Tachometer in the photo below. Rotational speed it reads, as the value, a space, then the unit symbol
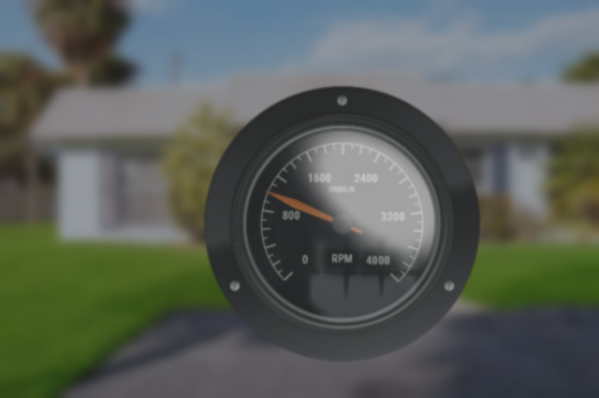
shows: 1000 rpm
